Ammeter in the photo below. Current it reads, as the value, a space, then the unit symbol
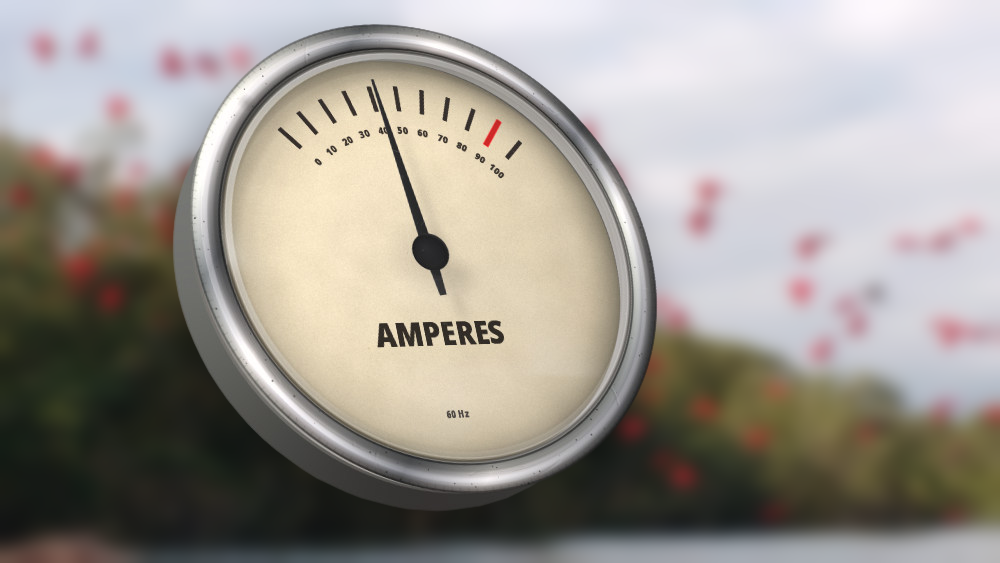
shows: 40 A
